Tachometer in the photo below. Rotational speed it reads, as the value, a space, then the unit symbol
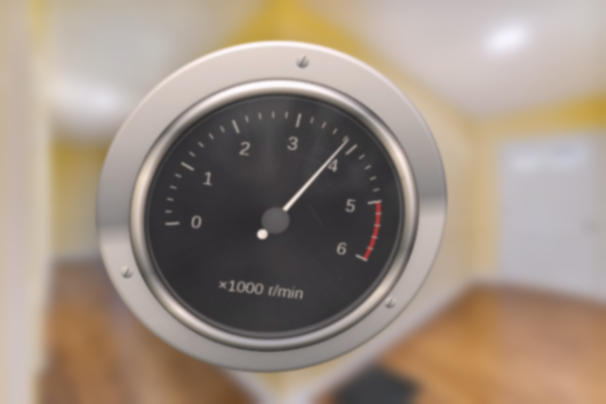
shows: 3800 rpm
